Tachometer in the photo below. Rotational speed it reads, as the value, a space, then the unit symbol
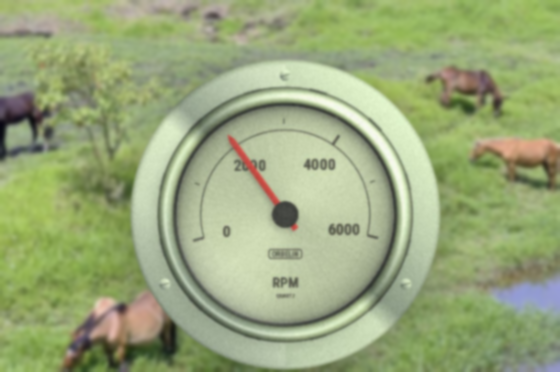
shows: 2000 rpm
